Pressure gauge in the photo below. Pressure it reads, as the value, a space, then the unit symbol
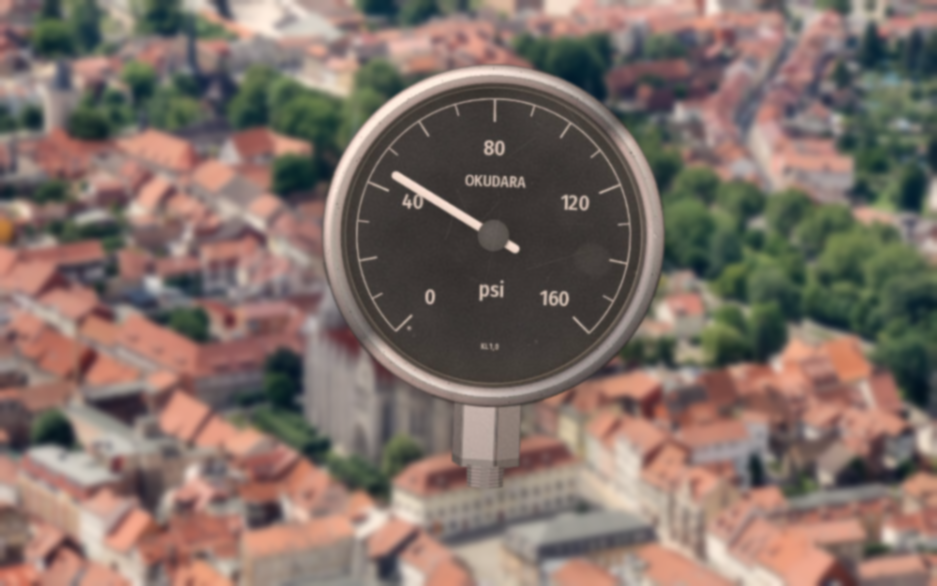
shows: 45 psi
